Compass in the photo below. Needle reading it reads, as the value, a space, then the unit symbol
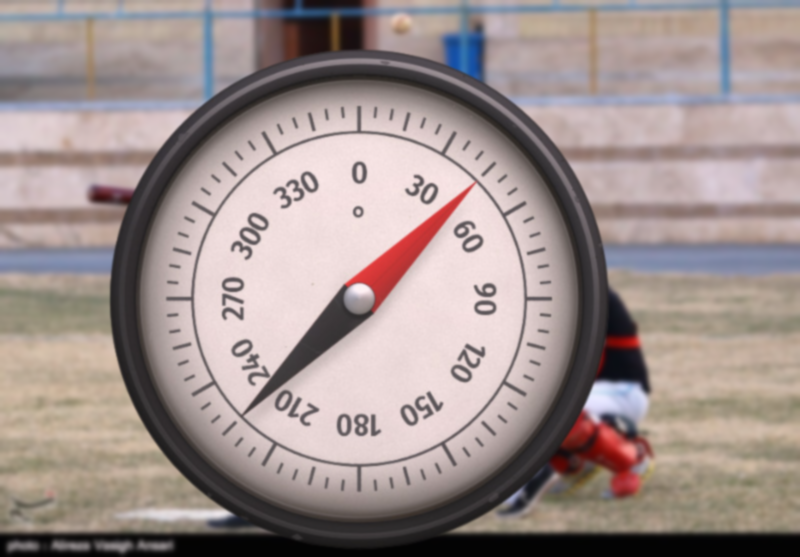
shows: 45 °
